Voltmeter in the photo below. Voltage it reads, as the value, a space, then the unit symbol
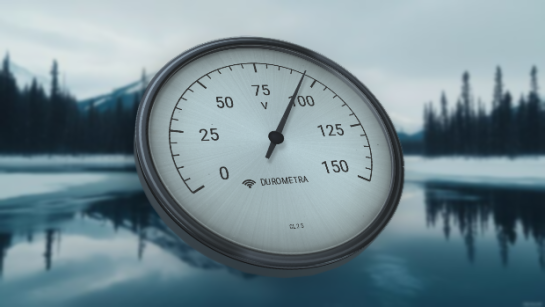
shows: 95 V
